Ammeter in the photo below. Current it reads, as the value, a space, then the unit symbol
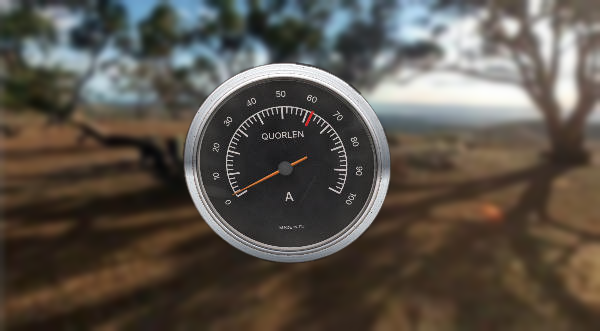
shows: 2 A
